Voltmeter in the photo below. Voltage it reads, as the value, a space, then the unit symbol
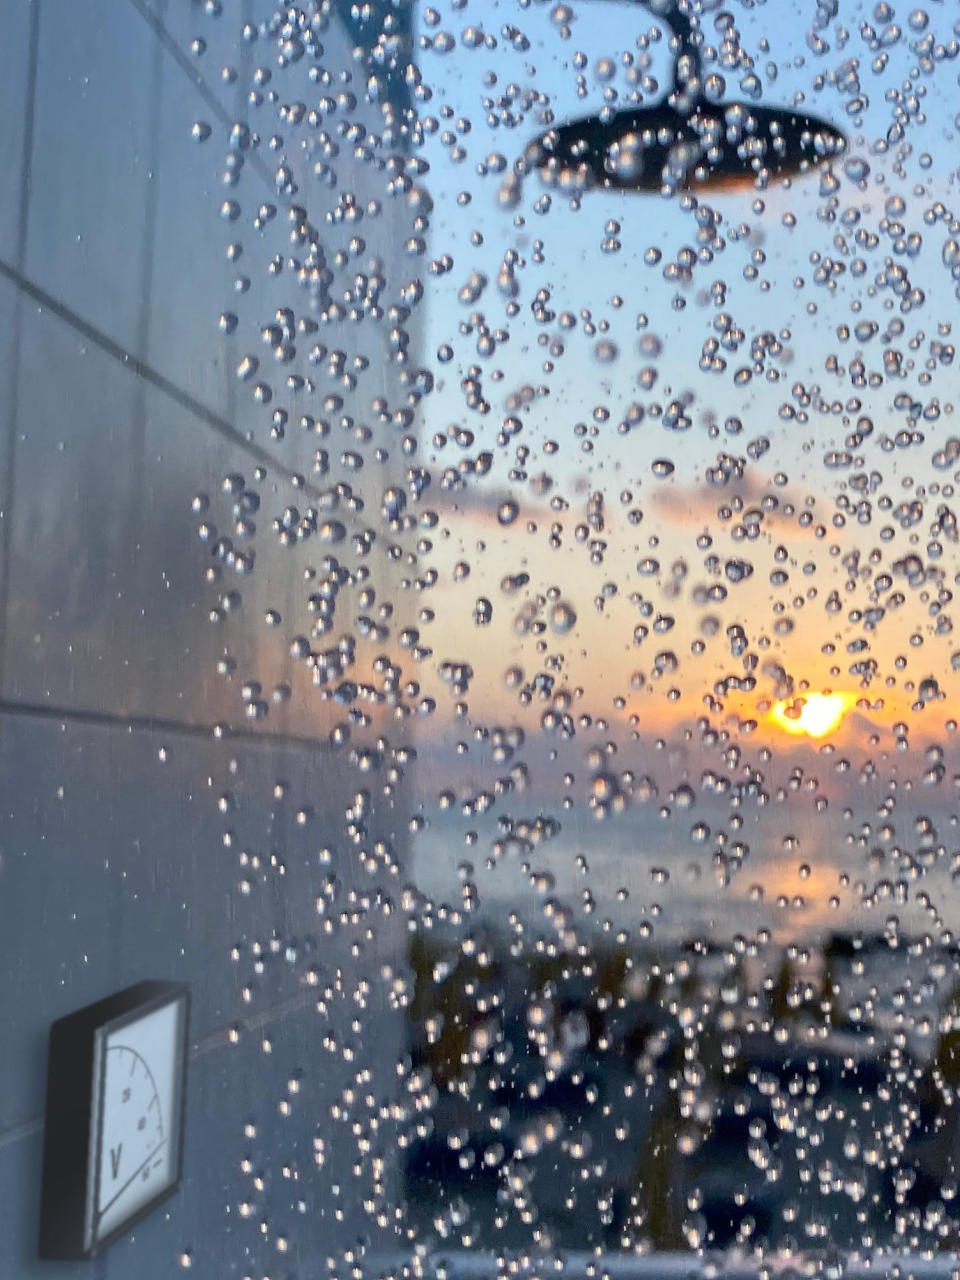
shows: 55 V
